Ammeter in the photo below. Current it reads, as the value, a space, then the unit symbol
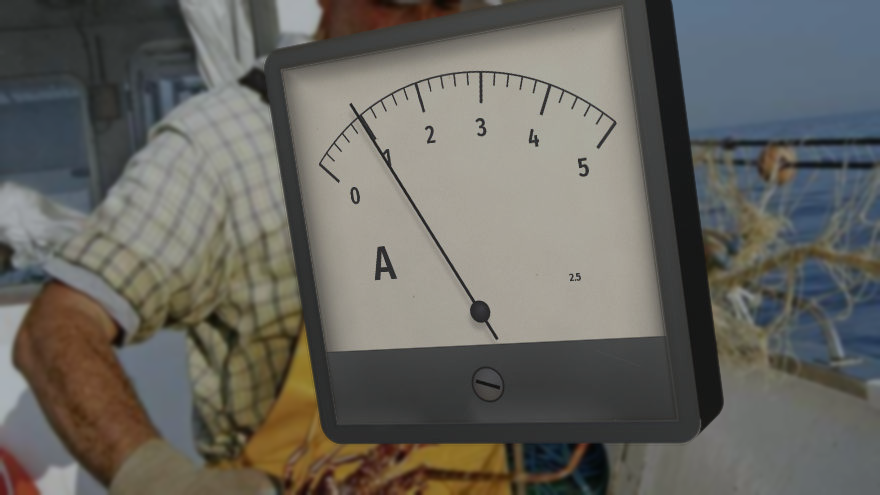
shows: 1 A
